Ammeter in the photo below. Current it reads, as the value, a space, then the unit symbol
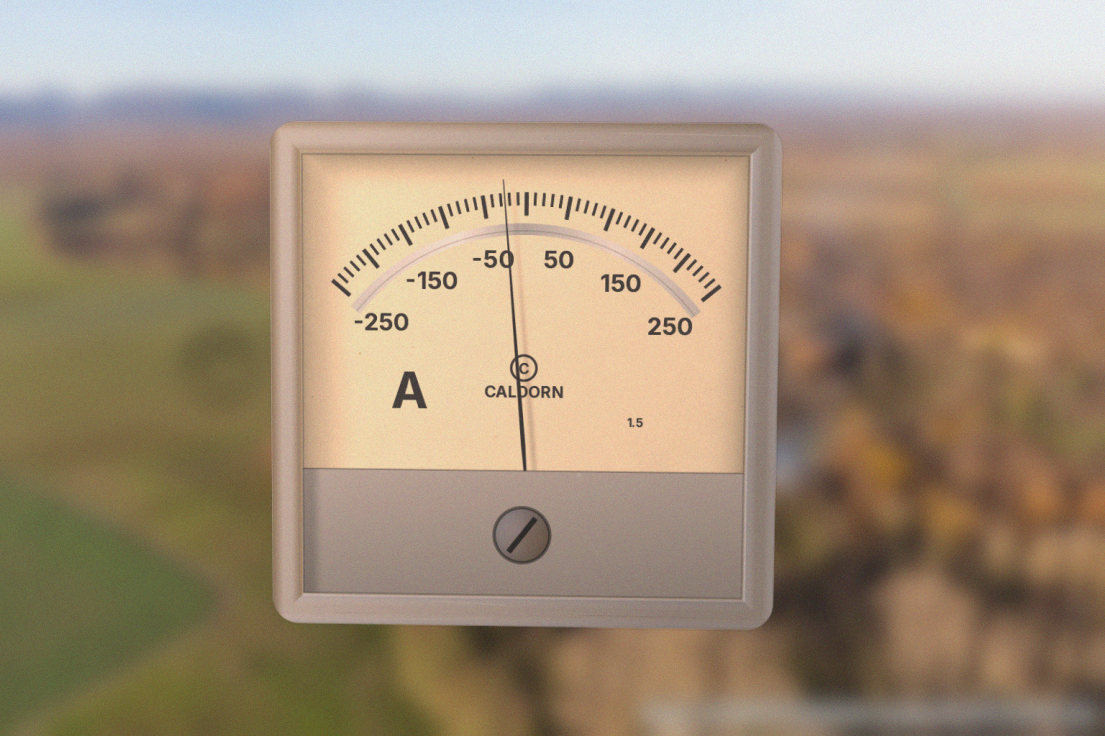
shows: -25 A
